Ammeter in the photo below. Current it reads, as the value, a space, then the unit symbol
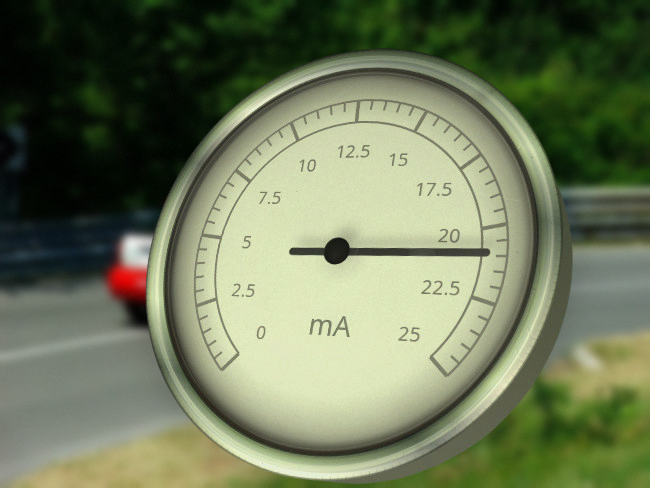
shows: 21 mA
